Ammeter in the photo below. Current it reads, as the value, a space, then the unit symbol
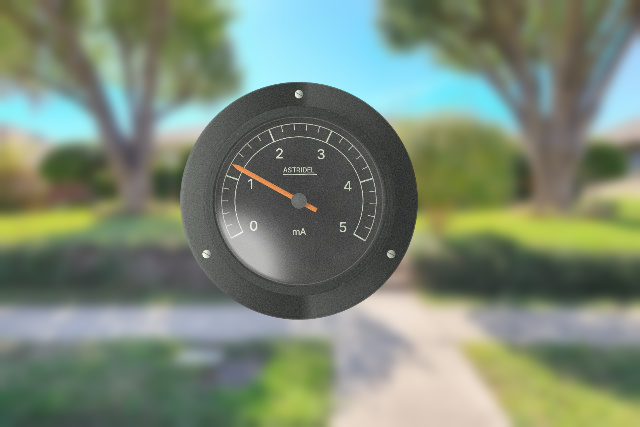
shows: 1.2 mA
